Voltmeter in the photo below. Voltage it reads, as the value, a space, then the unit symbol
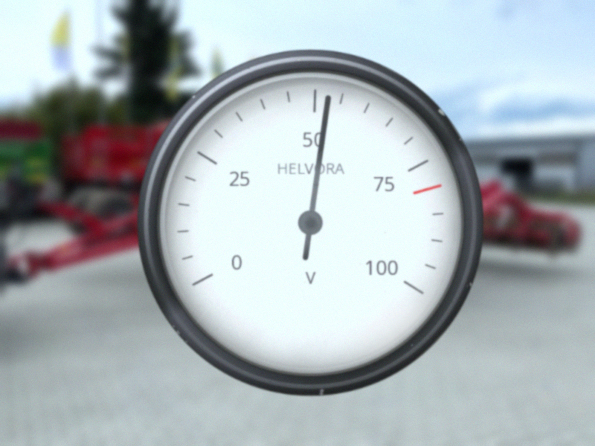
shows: 52.5 V
